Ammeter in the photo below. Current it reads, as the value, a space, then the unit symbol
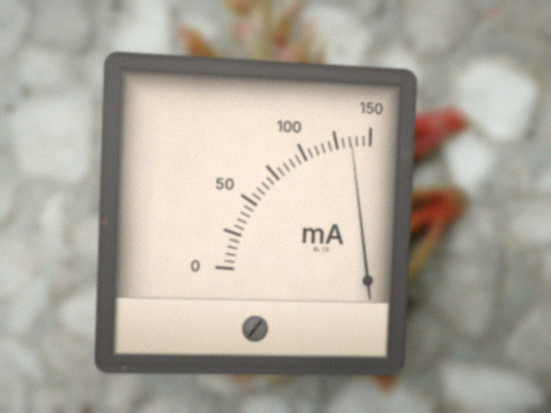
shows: 135 mA
